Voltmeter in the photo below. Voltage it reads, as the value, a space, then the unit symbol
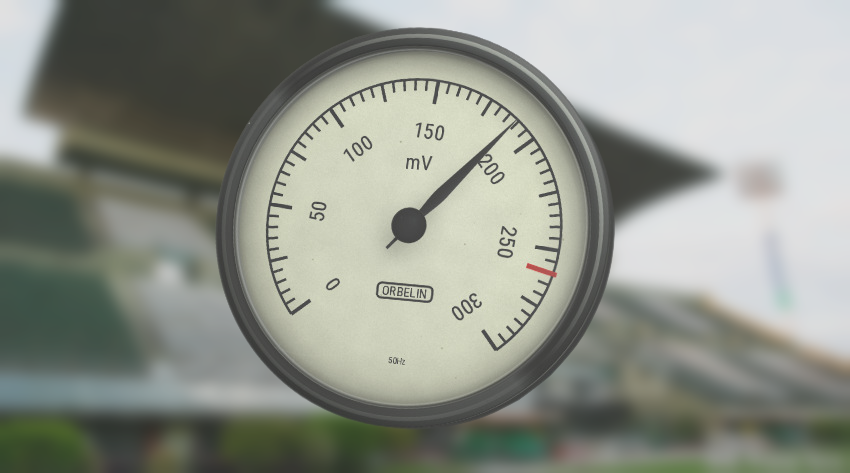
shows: 190 mV
